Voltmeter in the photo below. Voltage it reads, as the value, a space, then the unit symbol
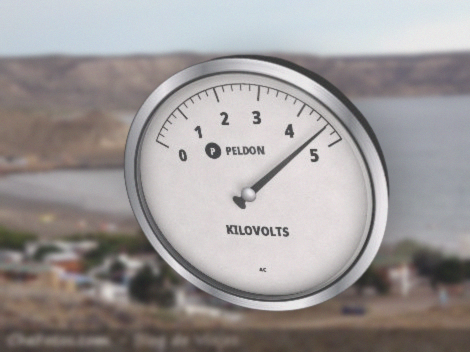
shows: 4.6 kV
